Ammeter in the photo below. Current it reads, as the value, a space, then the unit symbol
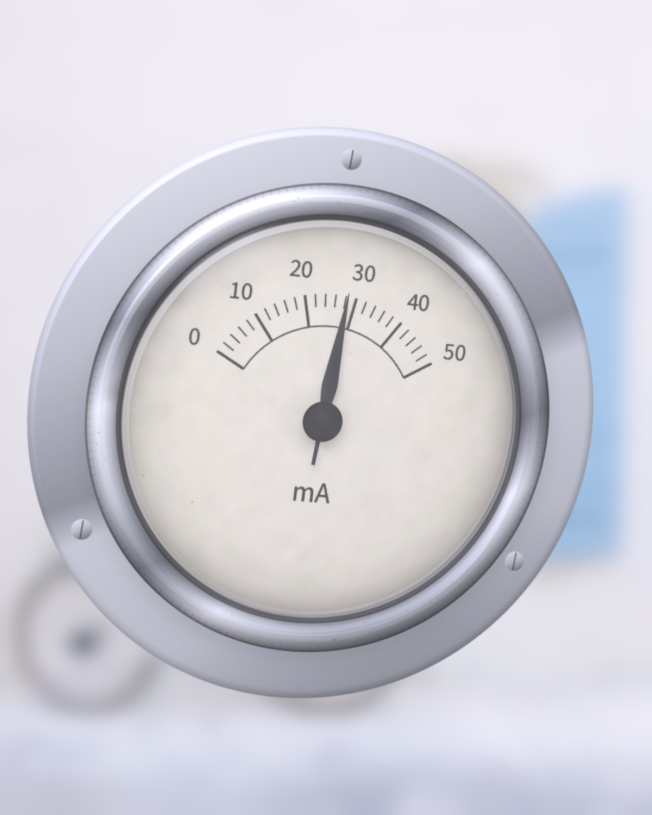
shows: 28 mA
